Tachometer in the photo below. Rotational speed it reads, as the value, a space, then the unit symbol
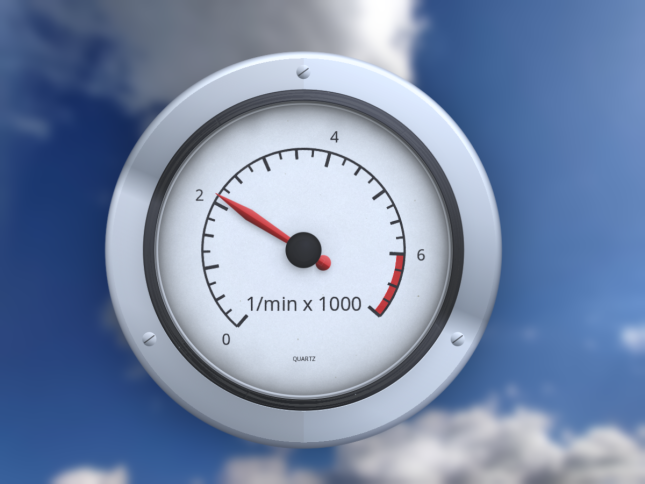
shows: 2125 rpm
